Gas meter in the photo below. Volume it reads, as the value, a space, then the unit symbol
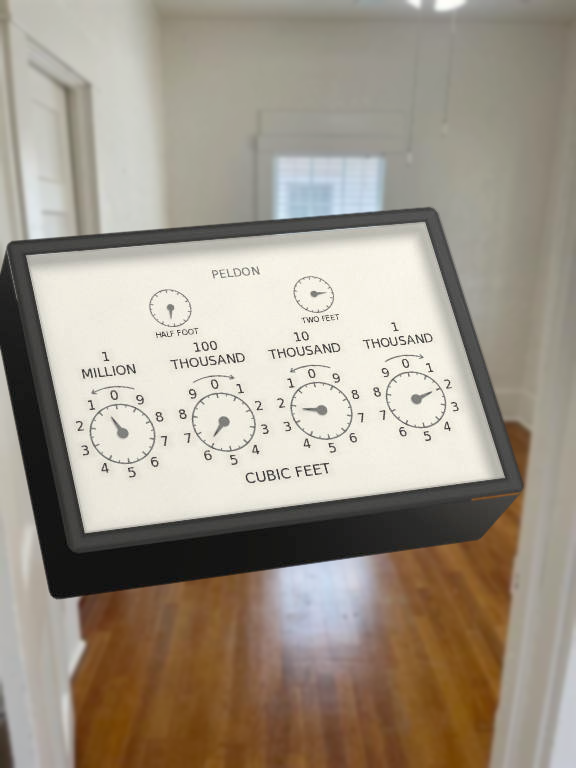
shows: 62200 ft³
